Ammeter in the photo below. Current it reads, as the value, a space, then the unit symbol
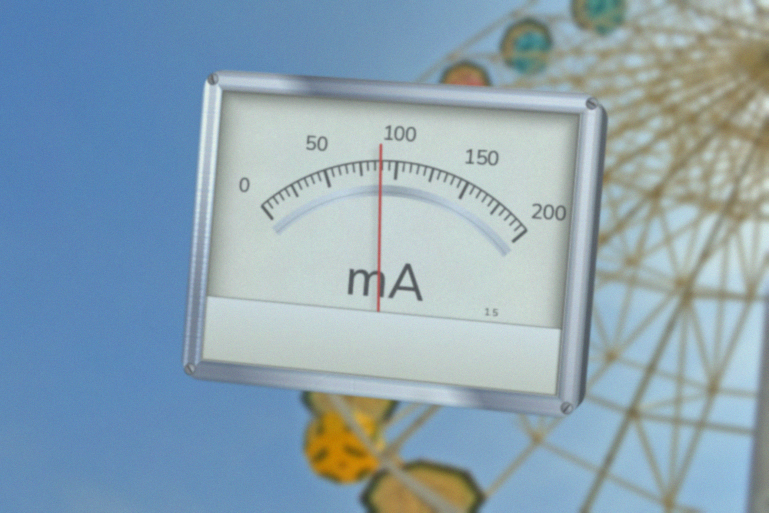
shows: 90 mA
